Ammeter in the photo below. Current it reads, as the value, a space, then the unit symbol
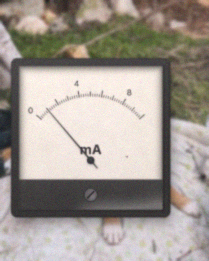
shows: 1 mA
